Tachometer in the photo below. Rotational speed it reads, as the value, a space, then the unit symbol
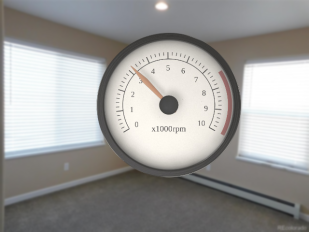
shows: 3200 rpm
